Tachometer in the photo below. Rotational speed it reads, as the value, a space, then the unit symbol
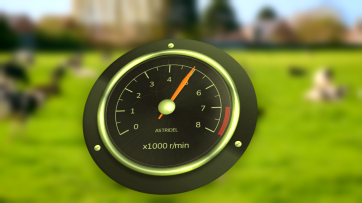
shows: 5000 rpm
